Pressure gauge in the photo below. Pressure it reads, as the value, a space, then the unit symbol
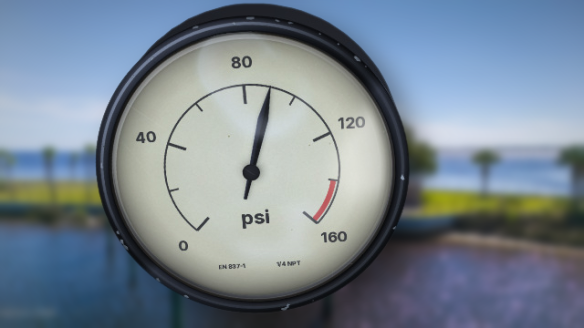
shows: 90 psi
